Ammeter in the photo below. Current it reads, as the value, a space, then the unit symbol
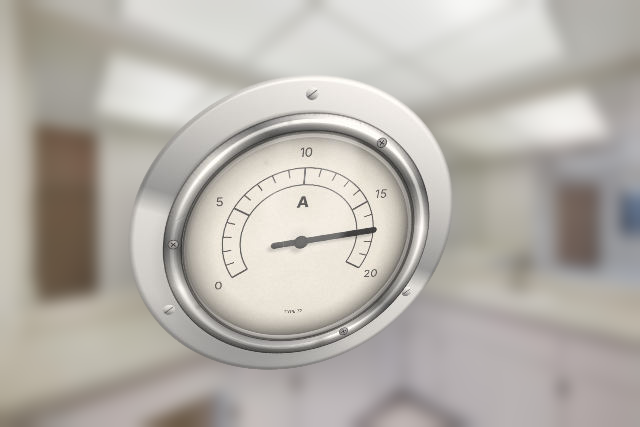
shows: 17 A
